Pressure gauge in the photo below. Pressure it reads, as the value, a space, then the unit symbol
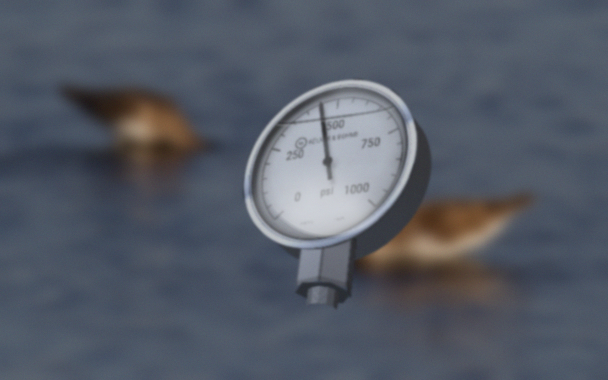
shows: 450 psi
